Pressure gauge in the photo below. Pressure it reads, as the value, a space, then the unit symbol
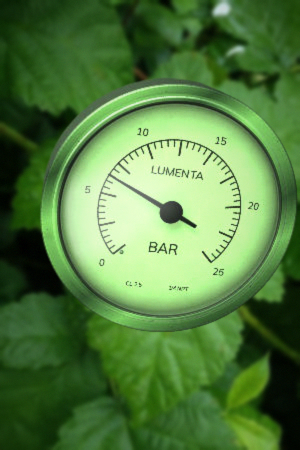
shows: 6.5 bar
